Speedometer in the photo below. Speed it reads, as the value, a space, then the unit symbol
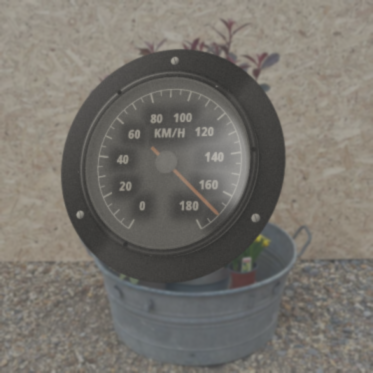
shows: 170 km/h
